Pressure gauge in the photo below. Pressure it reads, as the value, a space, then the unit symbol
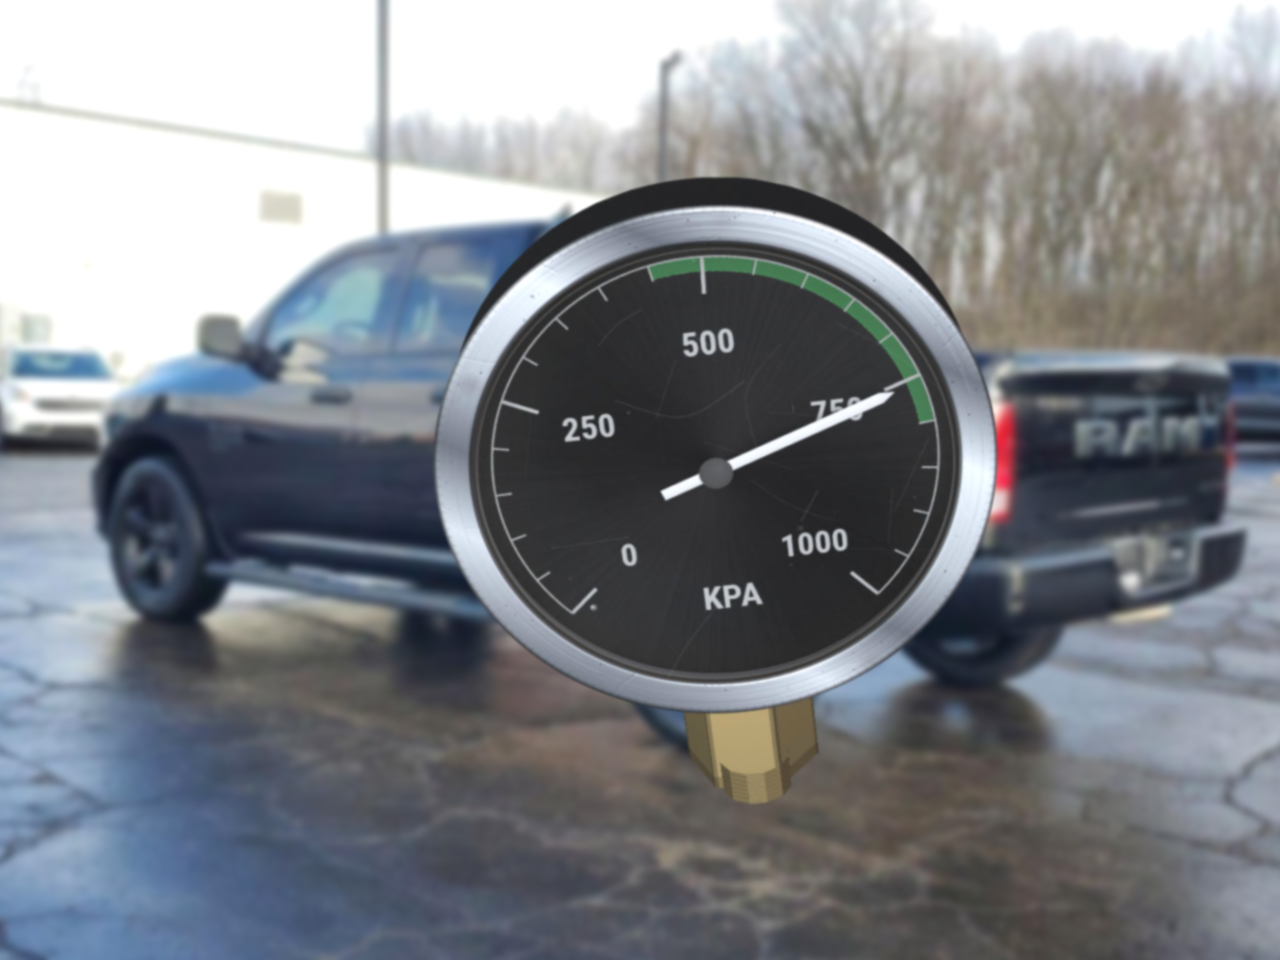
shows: 750 kPa
